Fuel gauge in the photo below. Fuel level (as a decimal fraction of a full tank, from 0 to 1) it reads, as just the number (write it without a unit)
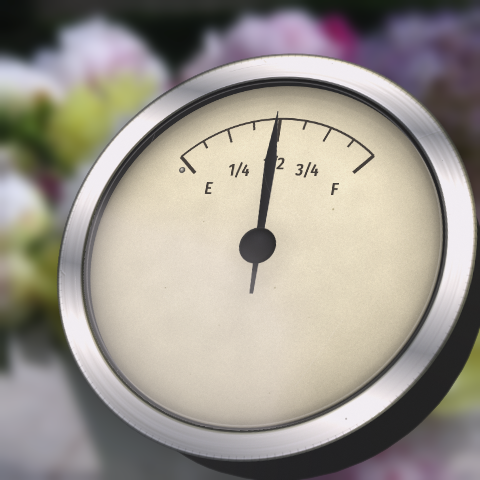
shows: 0.5
